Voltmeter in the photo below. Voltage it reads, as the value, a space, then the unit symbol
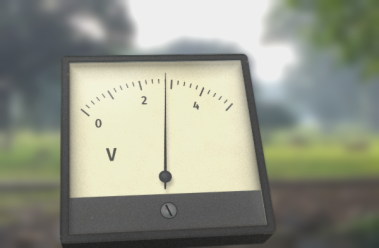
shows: 2.8 V
